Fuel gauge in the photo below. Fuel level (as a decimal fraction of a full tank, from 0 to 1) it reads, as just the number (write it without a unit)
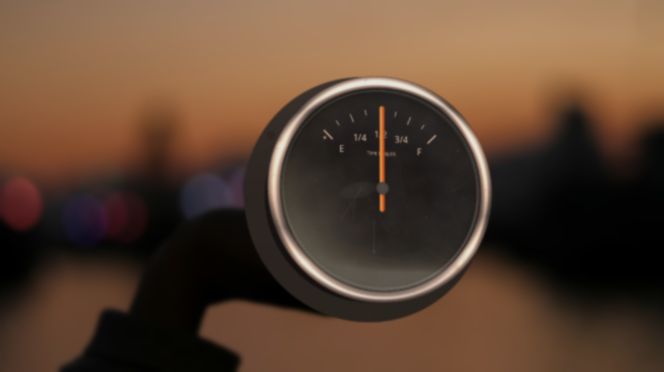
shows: 0.5
